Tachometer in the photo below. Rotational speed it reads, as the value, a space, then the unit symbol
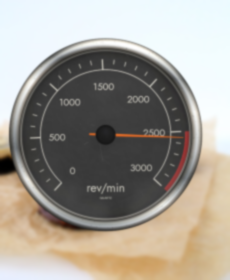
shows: 2550 rpm
